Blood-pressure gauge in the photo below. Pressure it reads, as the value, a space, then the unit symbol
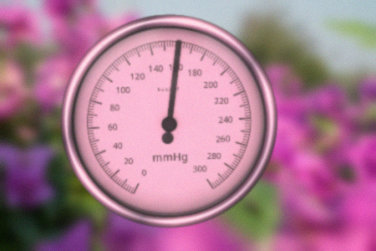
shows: 160 mmHg
